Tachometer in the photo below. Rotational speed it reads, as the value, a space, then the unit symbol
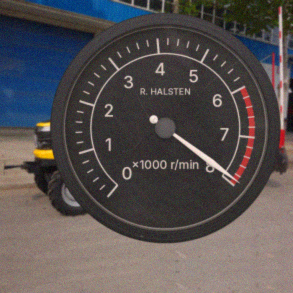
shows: 7900 rpm
